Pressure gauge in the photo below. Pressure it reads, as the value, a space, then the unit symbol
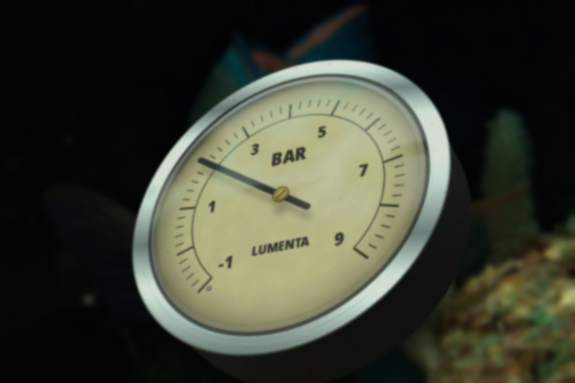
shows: 2 bar
